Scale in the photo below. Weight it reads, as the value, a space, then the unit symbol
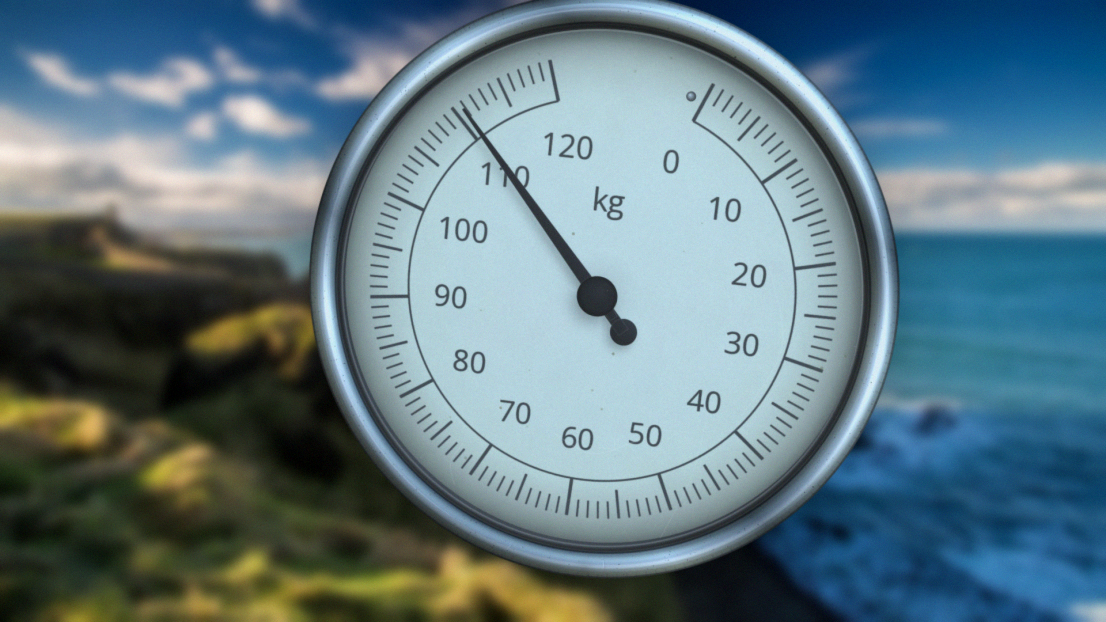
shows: 111 kg
